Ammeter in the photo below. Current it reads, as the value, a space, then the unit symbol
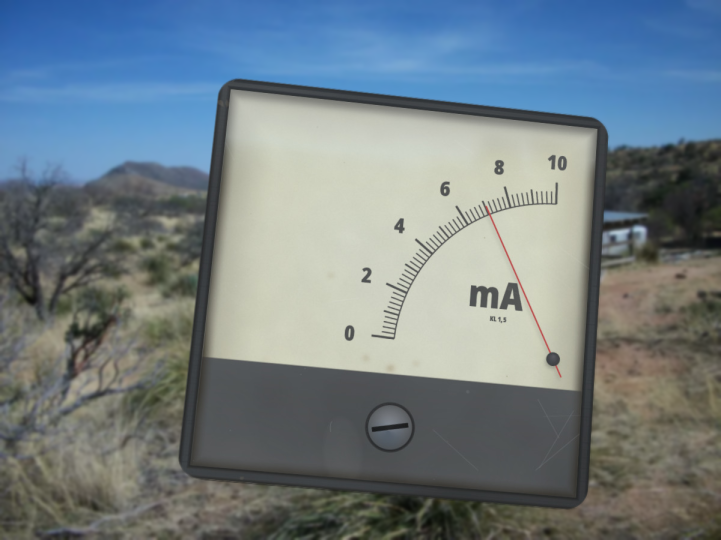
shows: 7 mA
